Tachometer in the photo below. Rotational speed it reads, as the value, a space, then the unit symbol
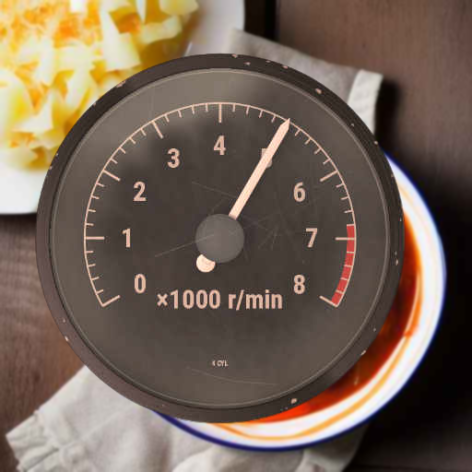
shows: 5000 rpm
